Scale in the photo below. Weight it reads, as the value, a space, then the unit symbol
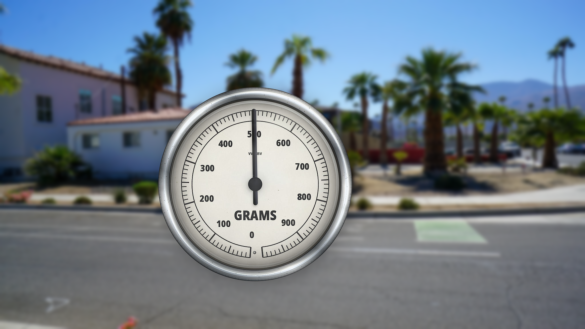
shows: 500 g
